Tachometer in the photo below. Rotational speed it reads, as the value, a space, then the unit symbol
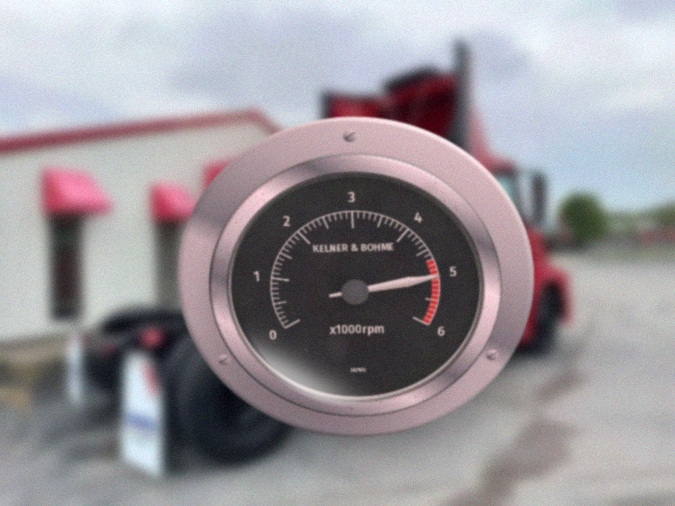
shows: 5000 rpm
